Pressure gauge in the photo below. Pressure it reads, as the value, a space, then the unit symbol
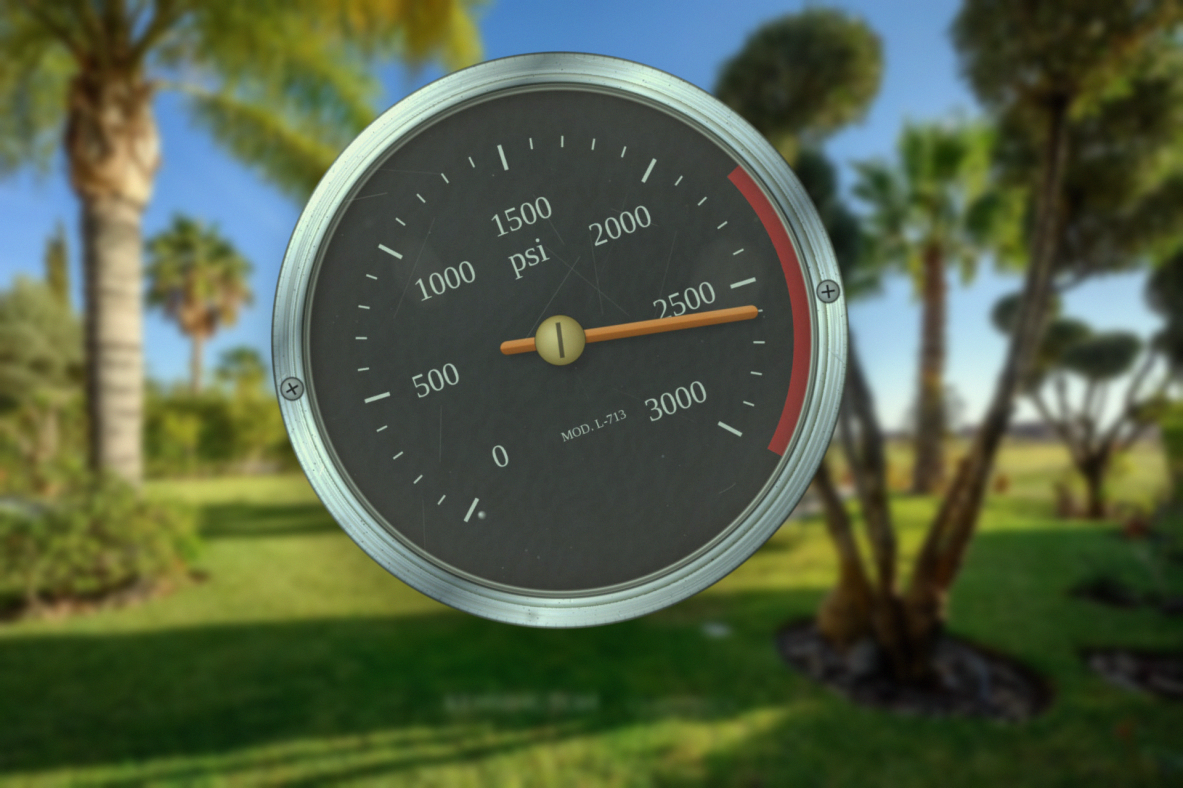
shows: 2600 psi
